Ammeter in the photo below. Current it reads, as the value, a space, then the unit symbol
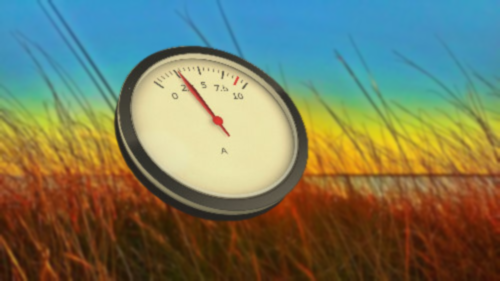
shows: 2.5 A
